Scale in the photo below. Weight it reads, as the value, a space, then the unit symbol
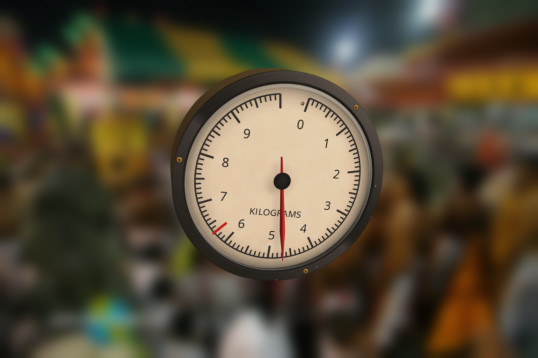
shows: 4.7 kg
